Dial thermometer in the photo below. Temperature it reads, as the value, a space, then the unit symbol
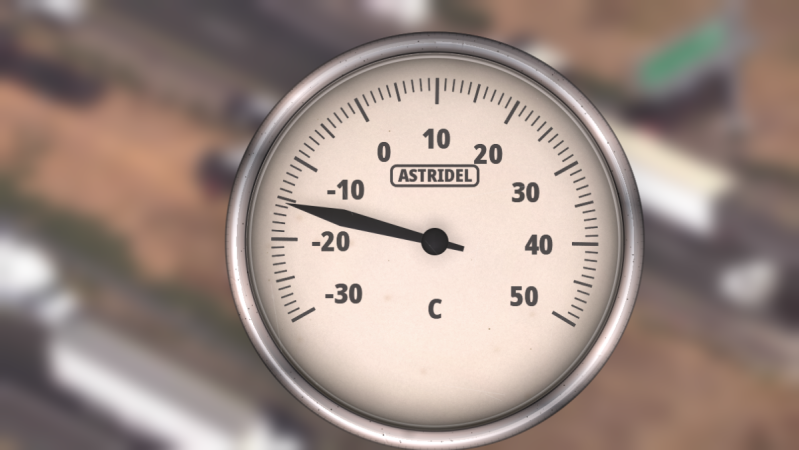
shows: -15.5 °C
